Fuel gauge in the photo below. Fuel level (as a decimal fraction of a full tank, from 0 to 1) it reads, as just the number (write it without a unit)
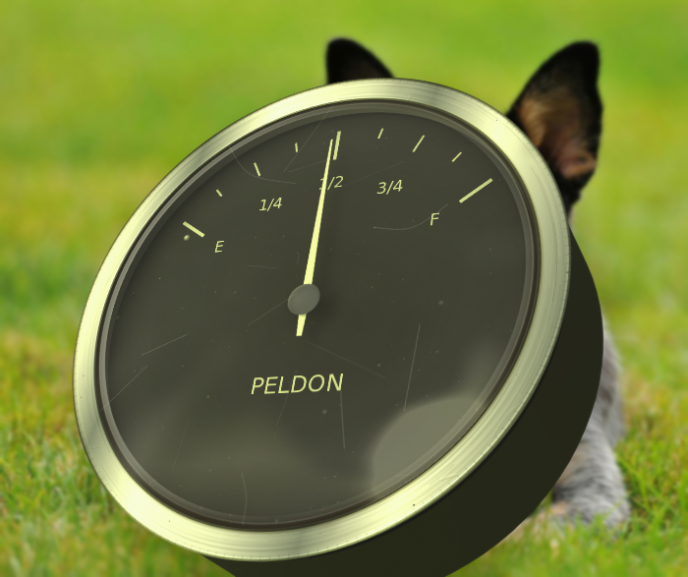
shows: 0.5
